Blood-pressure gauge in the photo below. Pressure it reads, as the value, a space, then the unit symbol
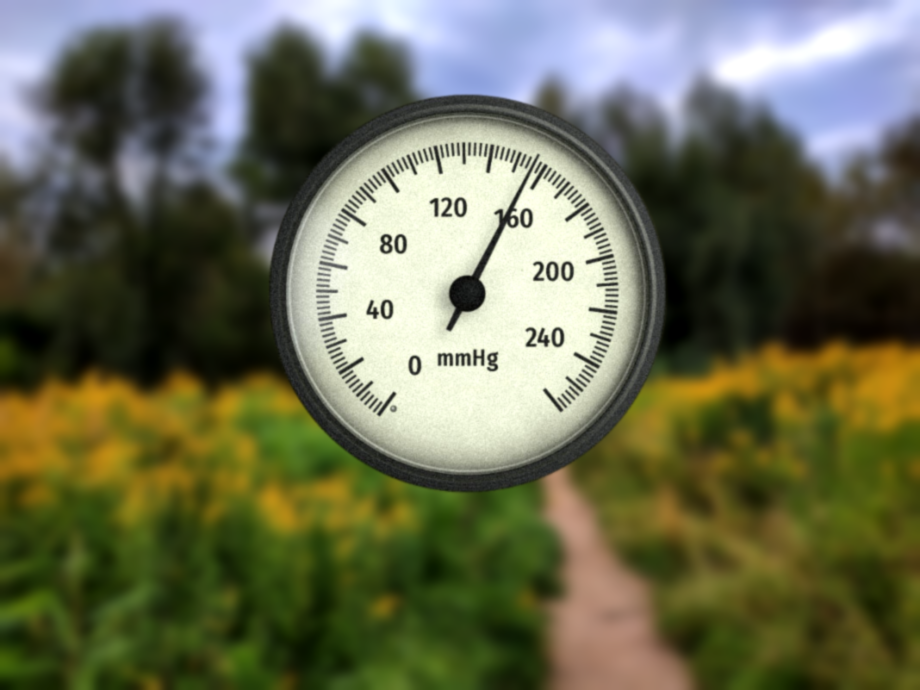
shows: 156 mmHg
